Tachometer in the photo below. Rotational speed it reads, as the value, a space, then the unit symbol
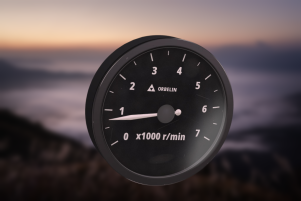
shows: 750 rpm
